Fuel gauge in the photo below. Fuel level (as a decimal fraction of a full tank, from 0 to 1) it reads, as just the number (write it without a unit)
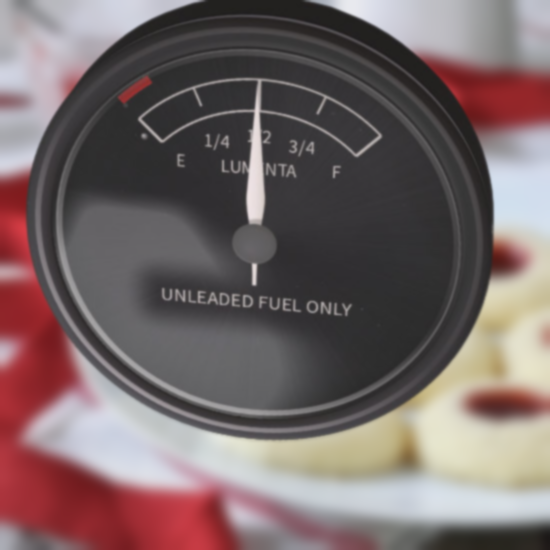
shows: 0.5
